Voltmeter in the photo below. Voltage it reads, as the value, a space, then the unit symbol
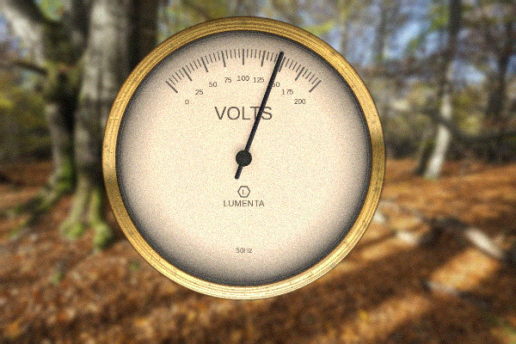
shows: 145 V
